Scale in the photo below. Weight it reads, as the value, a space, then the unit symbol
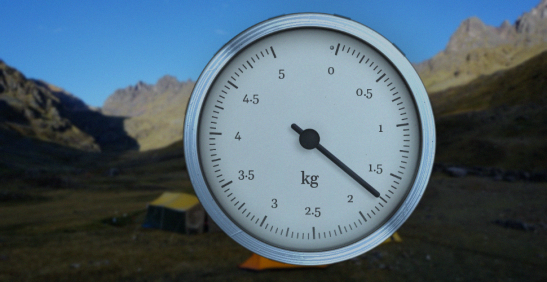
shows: 1.75 kg
